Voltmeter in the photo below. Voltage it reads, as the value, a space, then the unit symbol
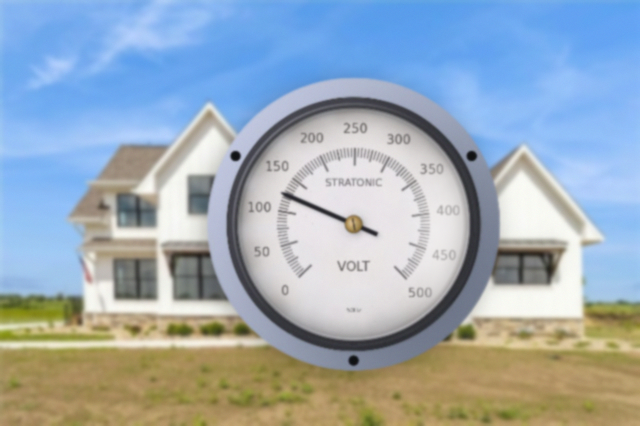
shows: 125 V
